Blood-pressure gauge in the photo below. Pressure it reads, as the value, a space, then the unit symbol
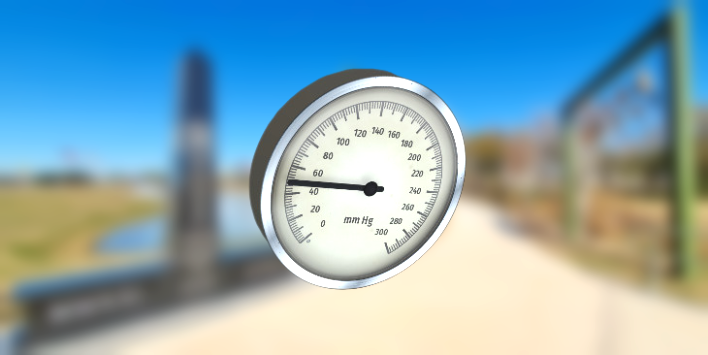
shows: 50 mmHg
